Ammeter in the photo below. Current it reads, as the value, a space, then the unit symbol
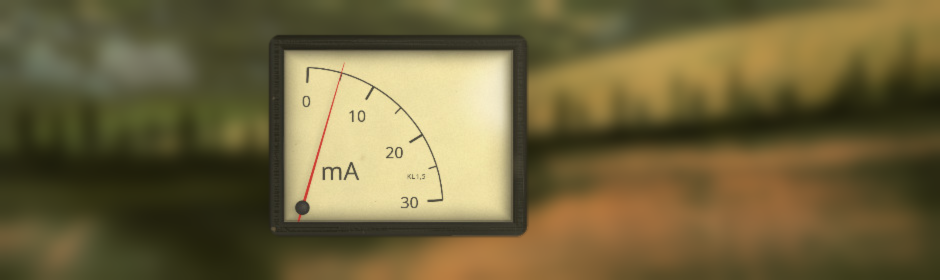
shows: 5 mA
